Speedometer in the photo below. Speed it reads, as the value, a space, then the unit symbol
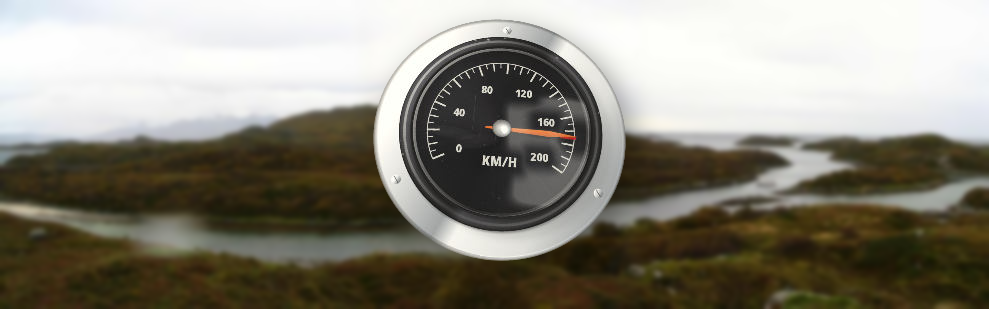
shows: 175 km/h
